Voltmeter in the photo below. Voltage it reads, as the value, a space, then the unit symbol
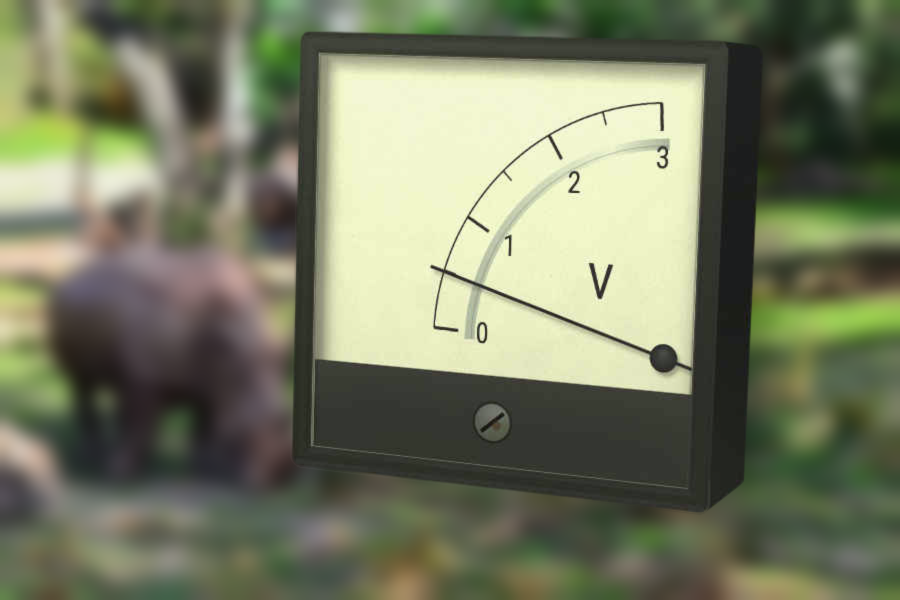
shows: 0.5 V
